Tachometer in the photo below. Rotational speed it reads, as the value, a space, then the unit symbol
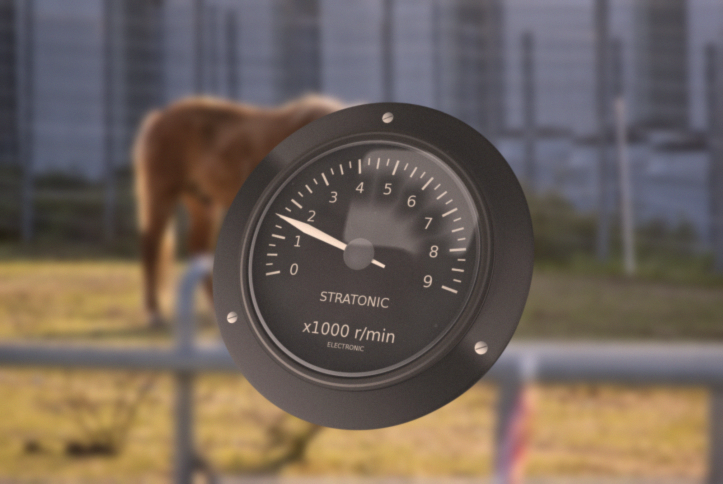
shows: 1500 rpm
